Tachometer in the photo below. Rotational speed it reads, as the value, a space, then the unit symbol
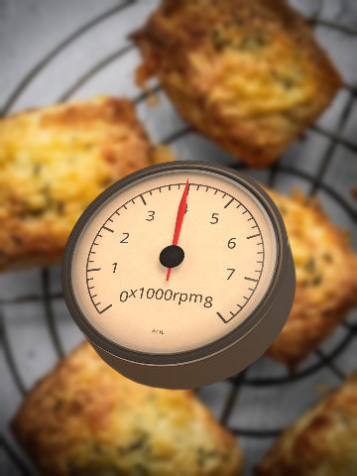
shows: 4000 rpm
